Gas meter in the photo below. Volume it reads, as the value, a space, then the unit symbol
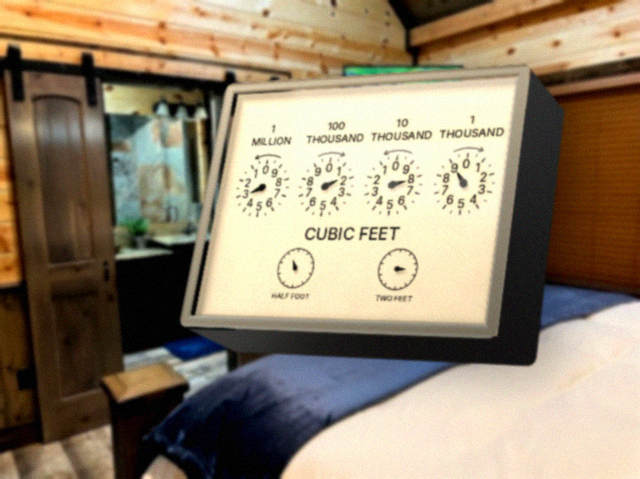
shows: 317900 ft³
